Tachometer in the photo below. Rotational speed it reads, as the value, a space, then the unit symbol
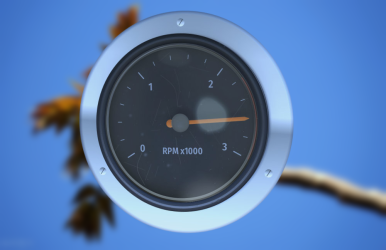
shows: 2600 rpm
